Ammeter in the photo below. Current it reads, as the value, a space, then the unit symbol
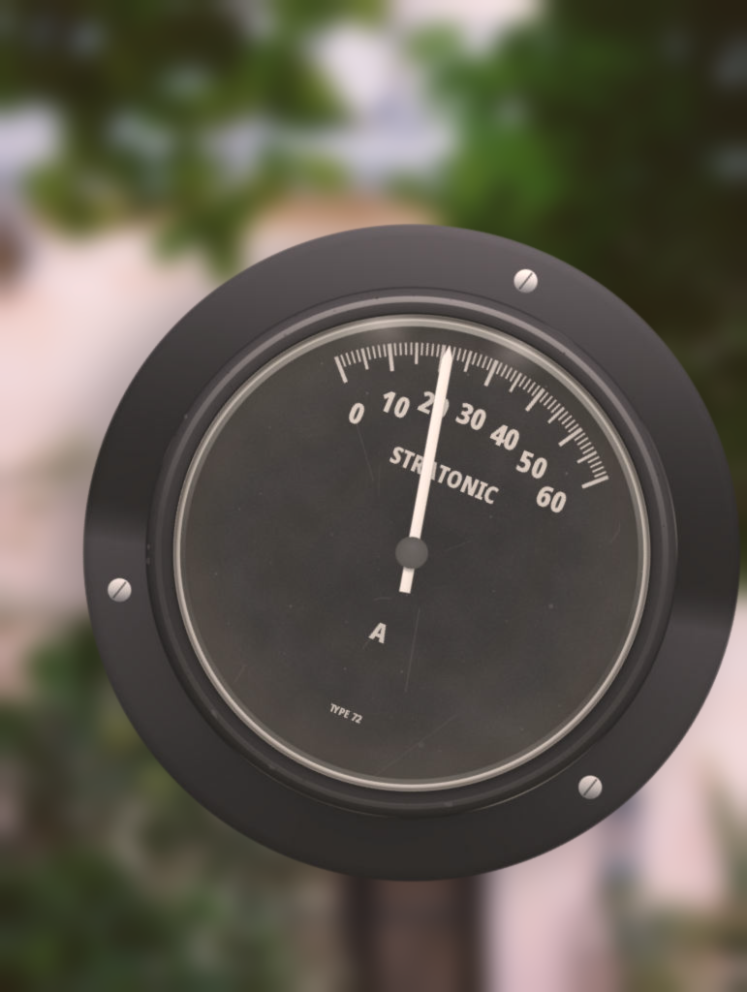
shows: 21 A
